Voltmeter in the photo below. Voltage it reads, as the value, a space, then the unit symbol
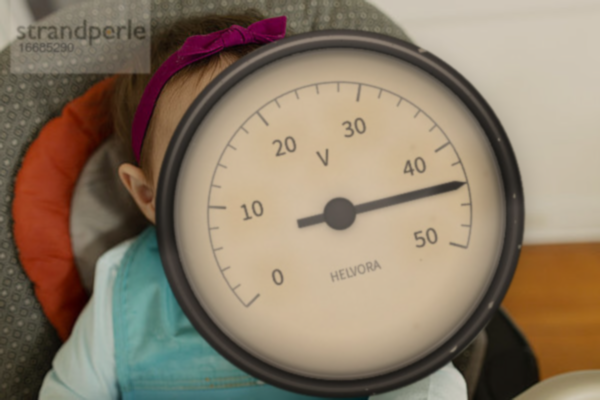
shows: 44 V
